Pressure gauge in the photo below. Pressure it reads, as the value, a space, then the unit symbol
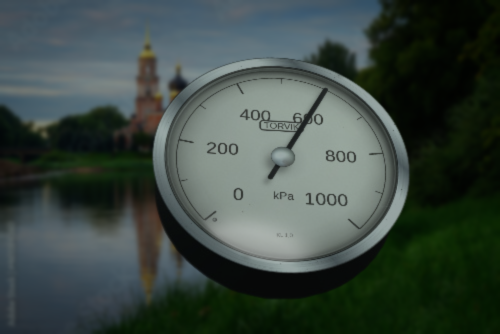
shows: 600 kPa
